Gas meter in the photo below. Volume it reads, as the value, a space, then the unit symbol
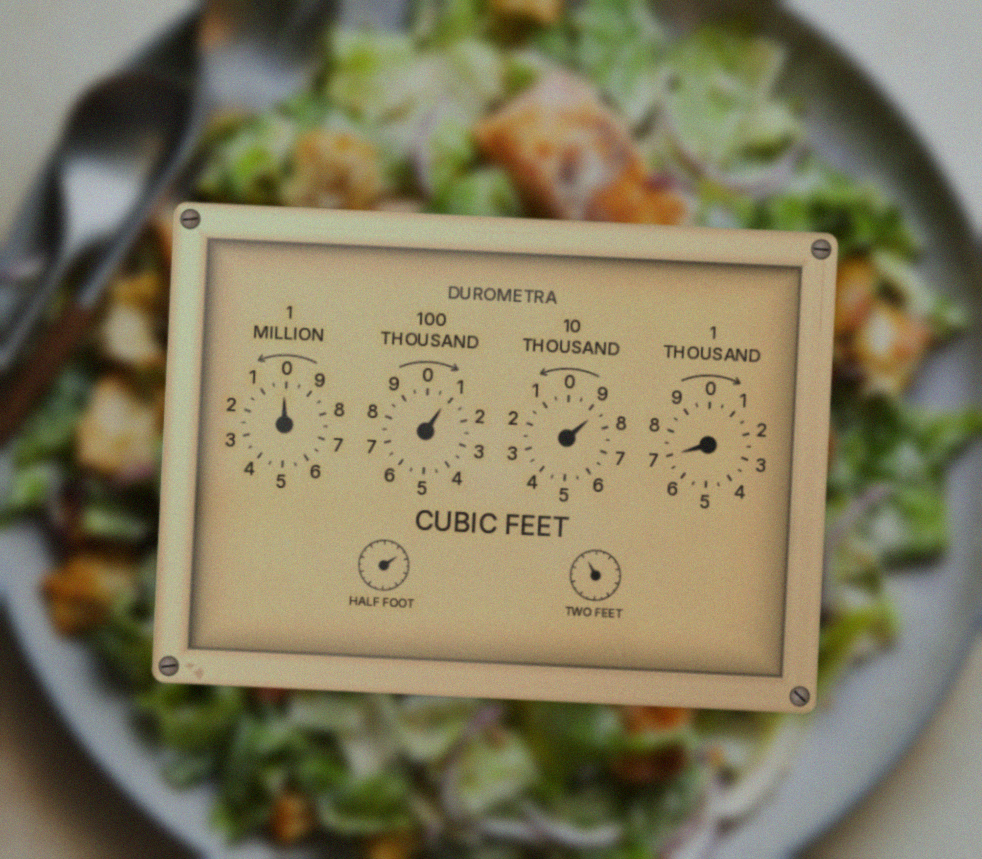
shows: 8700 ft³
